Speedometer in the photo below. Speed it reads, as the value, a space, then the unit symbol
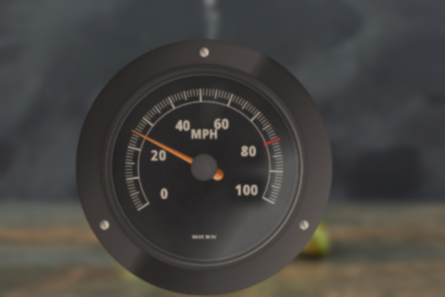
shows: 25 mph
